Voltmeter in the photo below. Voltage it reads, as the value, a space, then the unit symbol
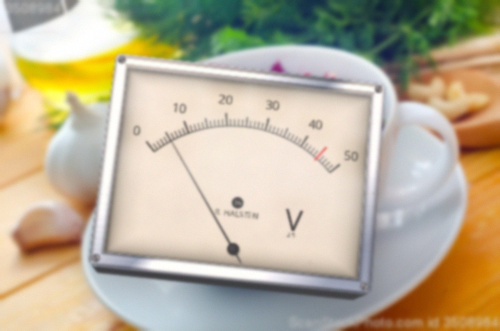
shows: 5 V
